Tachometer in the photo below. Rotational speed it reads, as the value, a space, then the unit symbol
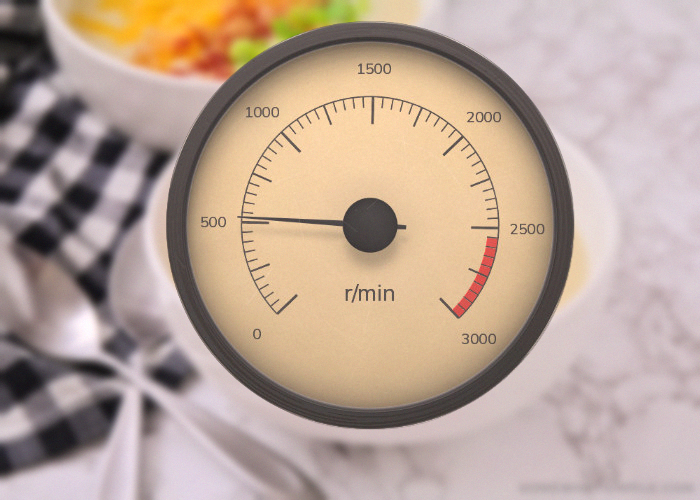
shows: 525 rpm
